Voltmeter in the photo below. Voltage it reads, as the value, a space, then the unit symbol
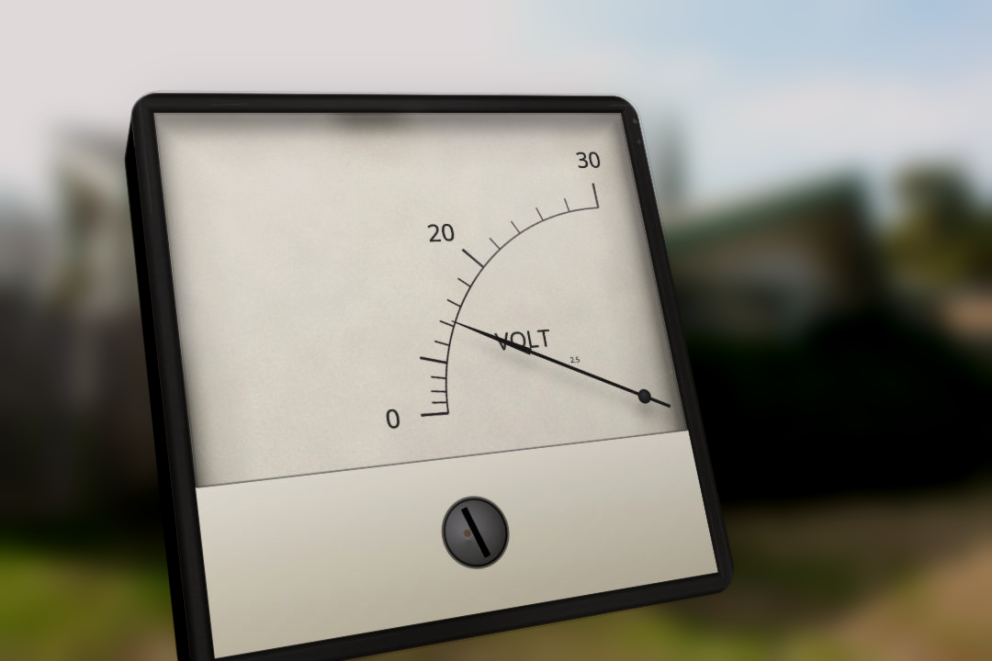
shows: 14 V
